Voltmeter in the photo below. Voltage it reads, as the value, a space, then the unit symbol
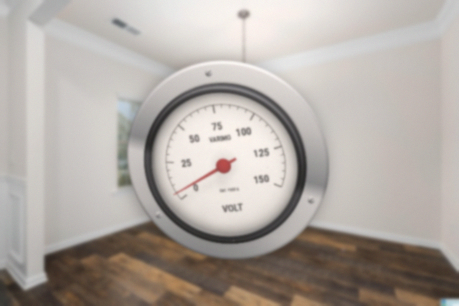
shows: 5 V
